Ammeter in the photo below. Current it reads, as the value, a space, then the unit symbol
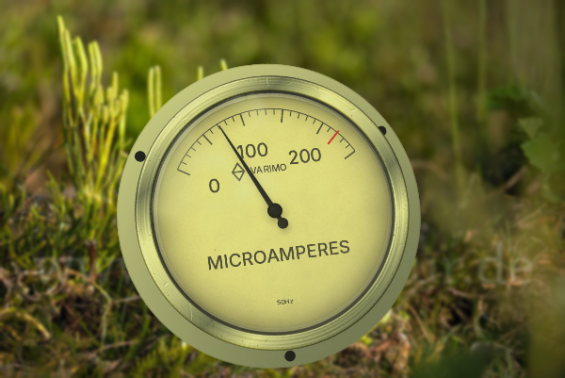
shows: 70 µA
